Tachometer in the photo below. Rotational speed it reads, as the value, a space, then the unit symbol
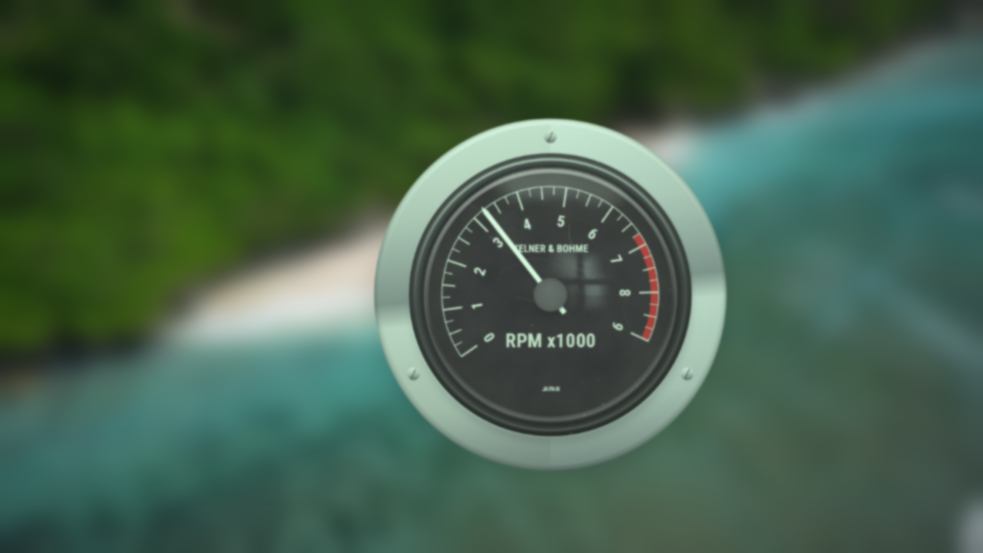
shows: 3250 rpm
